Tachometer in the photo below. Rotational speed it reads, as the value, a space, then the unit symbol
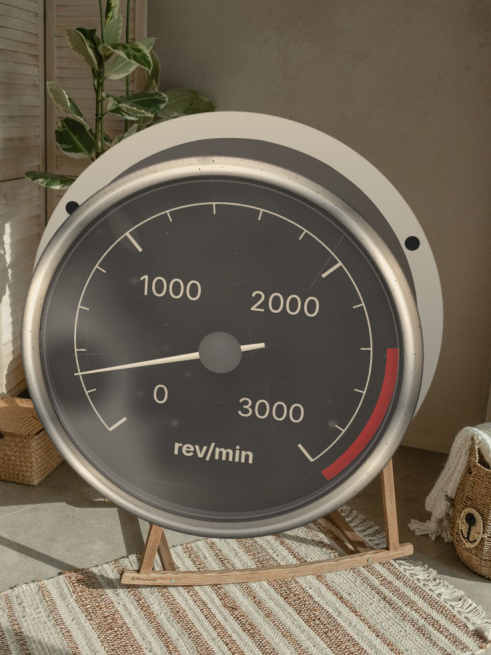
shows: 300 rpm
